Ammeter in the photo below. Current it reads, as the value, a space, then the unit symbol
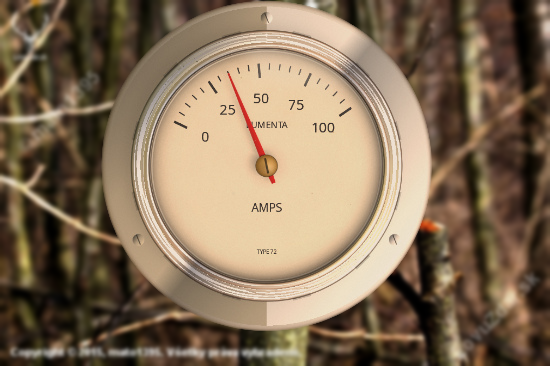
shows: 35 A
